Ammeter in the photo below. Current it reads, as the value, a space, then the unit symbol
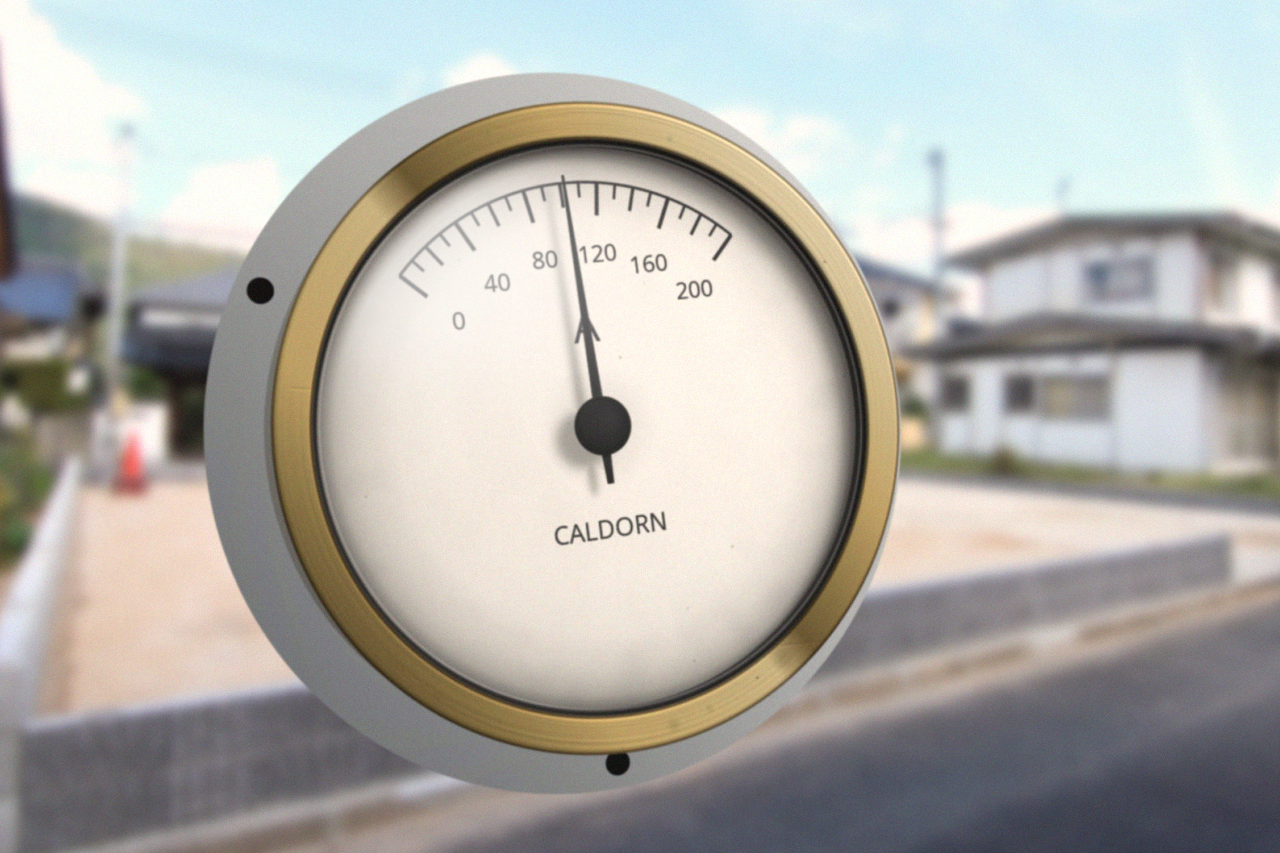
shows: 100 A
